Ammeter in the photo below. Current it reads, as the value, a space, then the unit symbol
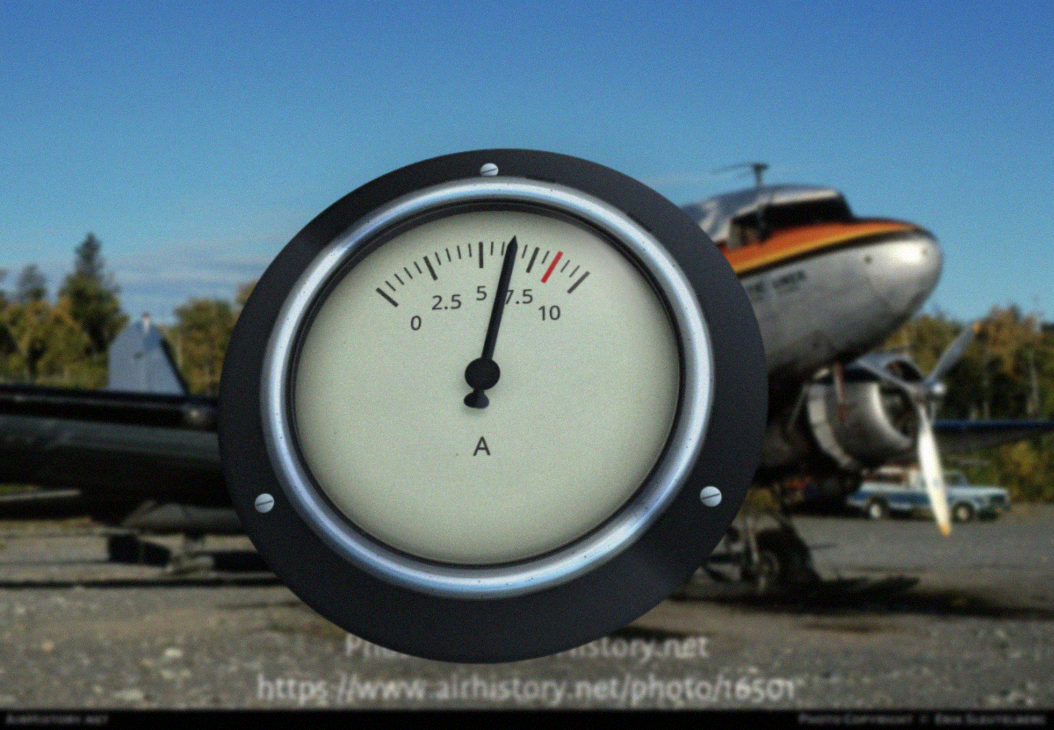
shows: 6.5 A
